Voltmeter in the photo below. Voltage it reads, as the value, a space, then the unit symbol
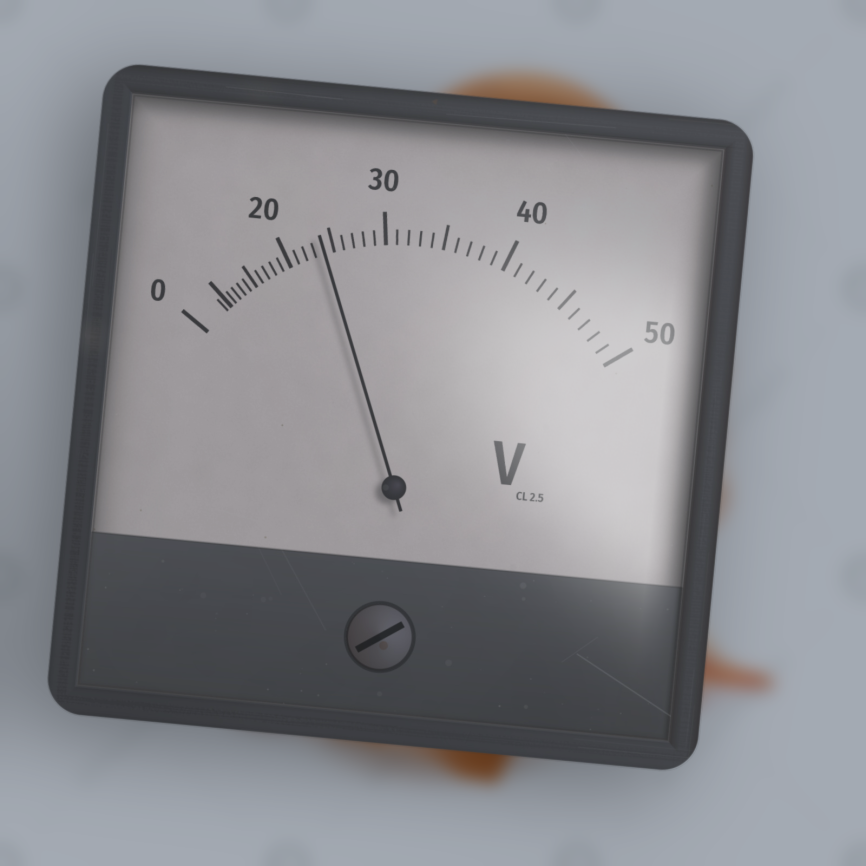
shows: 24 V
